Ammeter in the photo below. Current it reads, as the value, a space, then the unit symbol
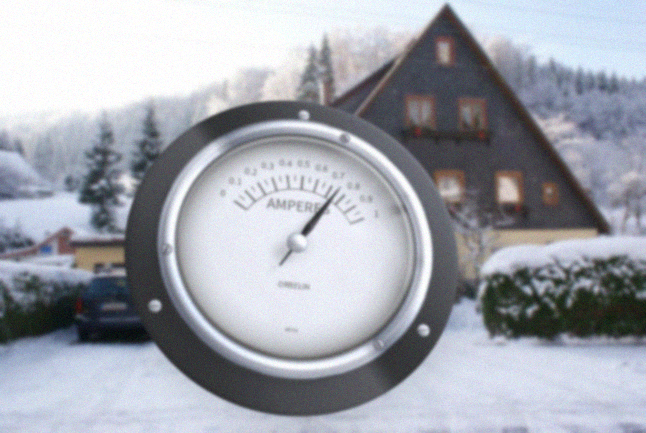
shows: 0.75 A
